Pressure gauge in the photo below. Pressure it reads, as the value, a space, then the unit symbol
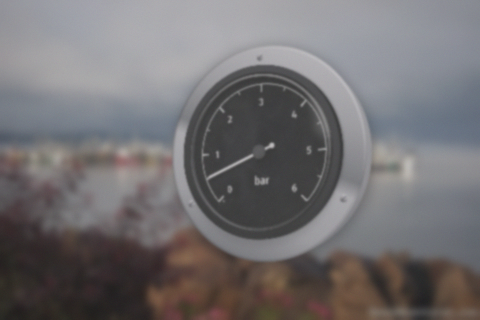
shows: 0.5 bar
